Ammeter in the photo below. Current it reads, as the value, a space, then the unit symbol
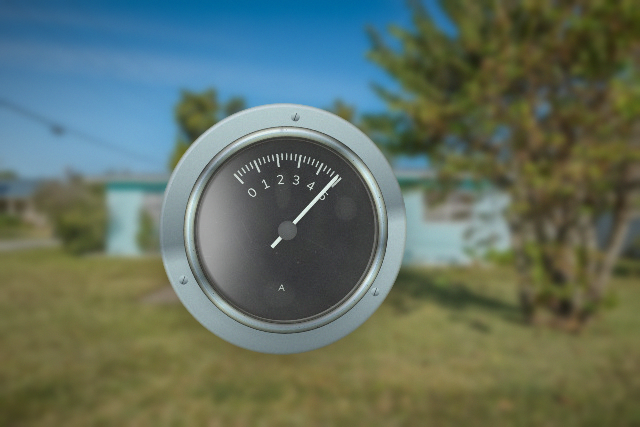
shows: 4.8 A
